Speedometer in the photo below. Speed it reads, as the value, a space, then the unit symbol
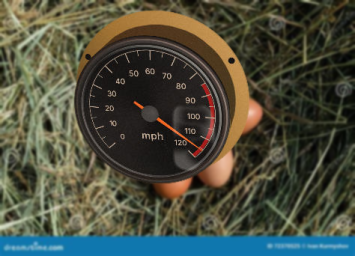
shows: 115 mph
